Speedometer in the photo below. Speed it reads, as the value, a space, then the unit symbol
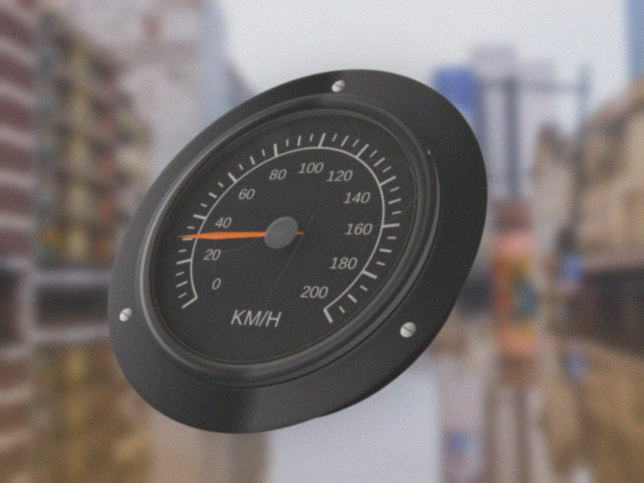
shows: 30 km/h
